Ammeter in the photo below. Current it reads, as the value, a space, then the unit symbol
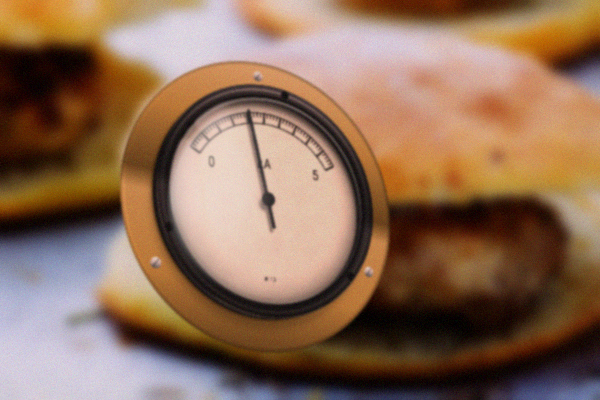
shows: 2 kA
